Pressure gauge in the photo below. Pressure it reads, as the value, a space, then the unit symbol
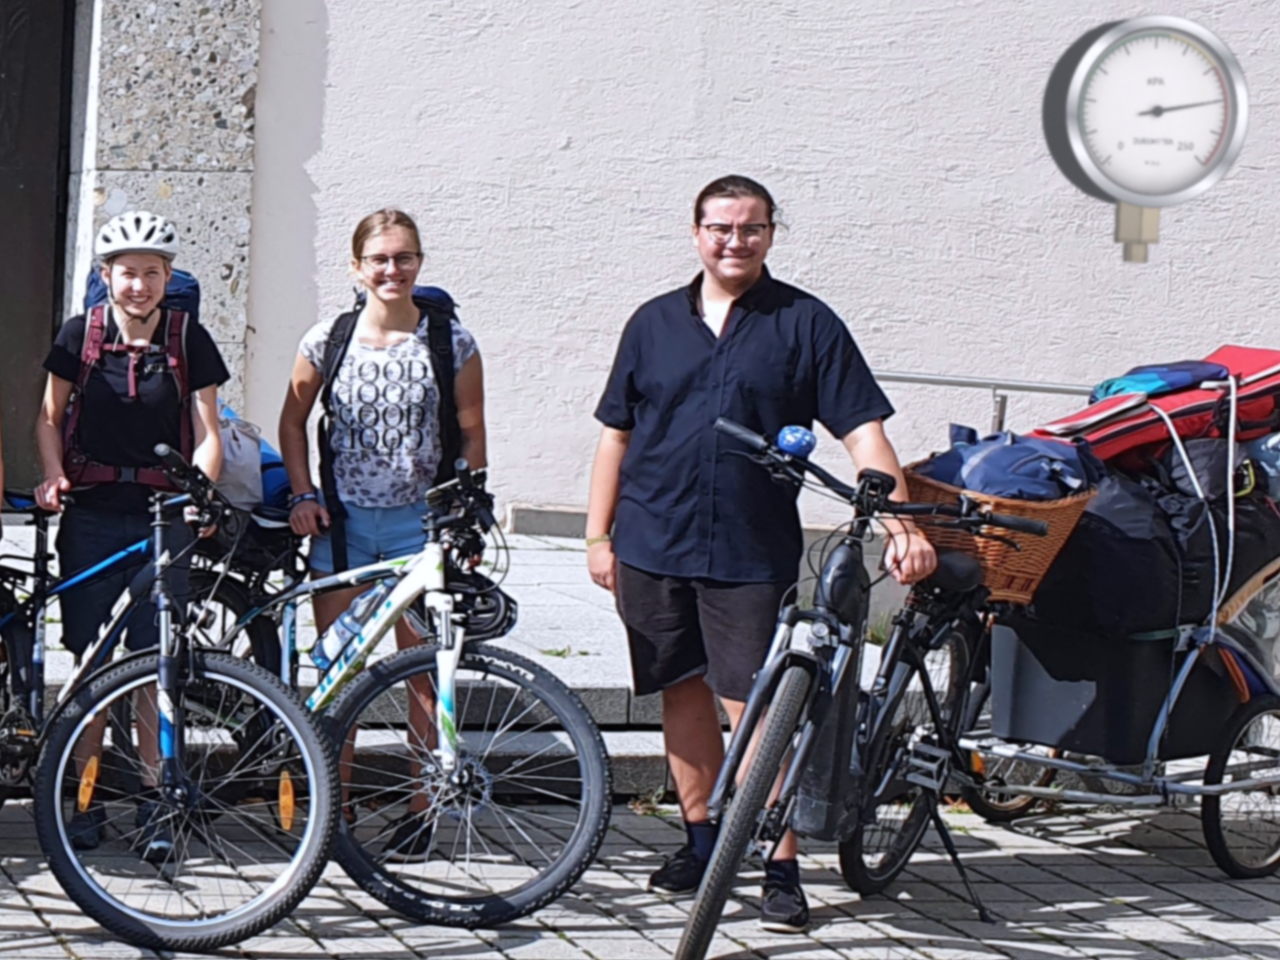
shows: 200 kPa
